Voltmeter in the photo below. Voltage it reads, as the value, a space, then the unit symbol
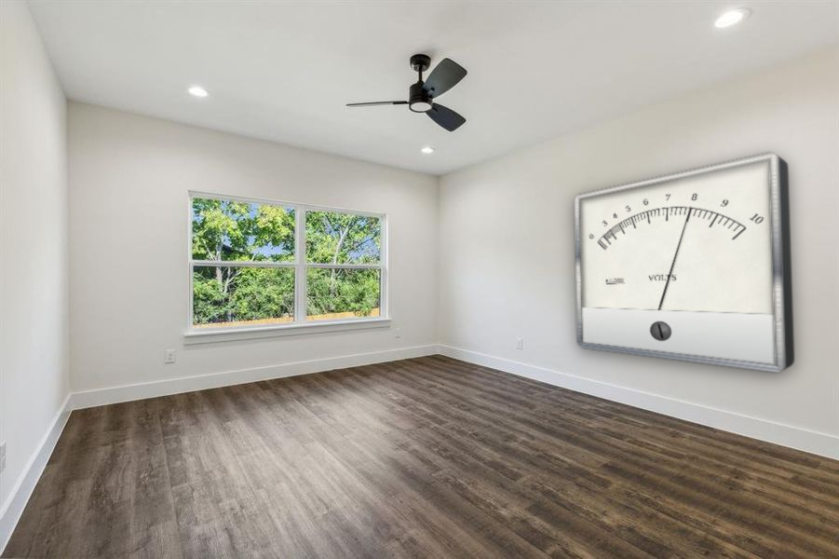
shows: 8 V
